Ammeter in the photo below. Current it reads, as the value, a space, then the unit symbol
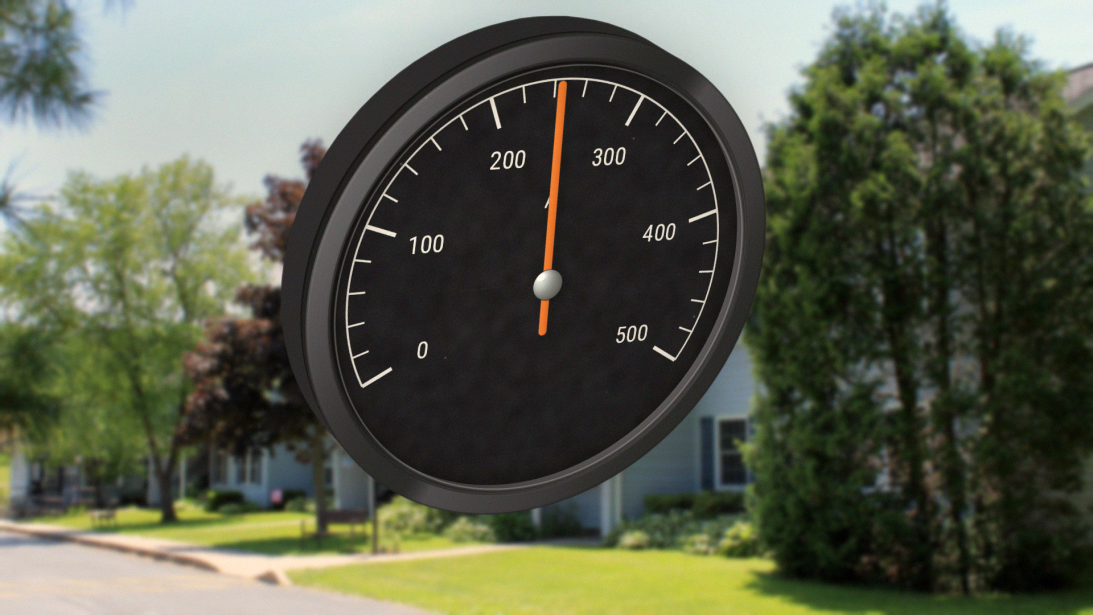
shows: 240 A
